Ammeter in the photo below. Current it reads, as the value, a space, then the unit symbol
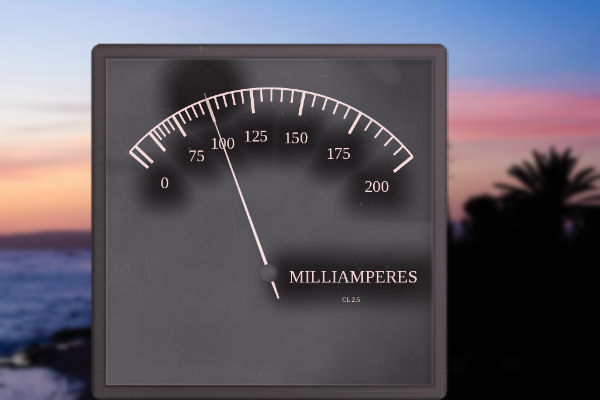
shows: 100 mA
